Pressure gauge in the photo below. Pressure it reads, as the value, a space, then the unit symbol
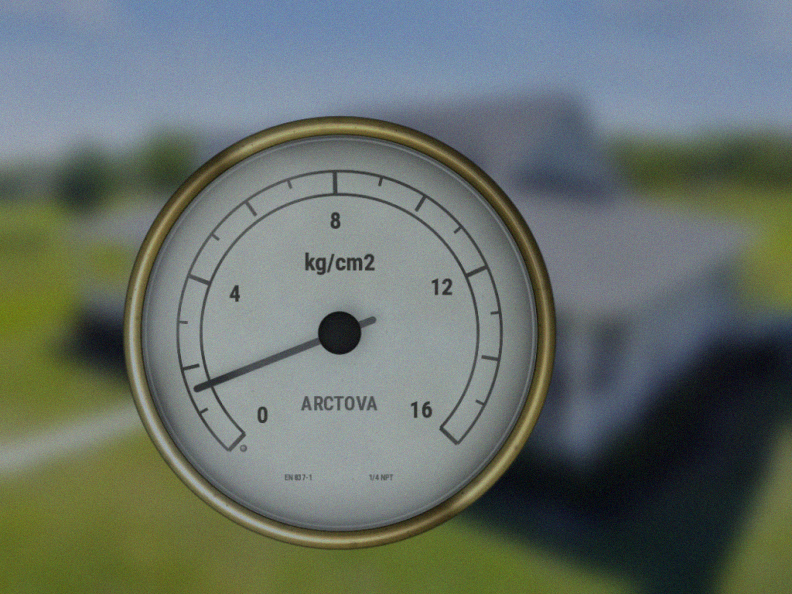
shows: 1.5 kg/cm²
